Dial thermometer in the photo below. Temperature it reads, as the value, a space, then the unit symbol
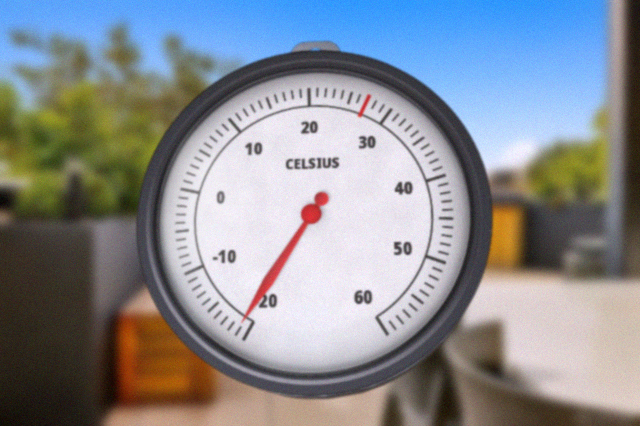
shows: -19 °C
